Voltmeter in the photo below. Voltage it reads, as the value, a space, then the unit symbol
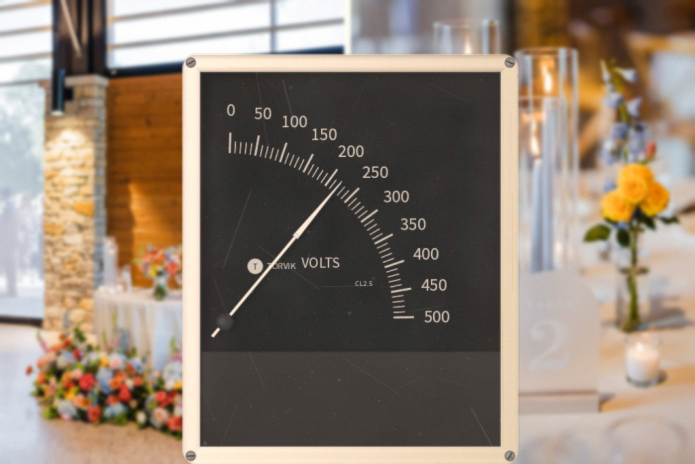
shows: 220 V
